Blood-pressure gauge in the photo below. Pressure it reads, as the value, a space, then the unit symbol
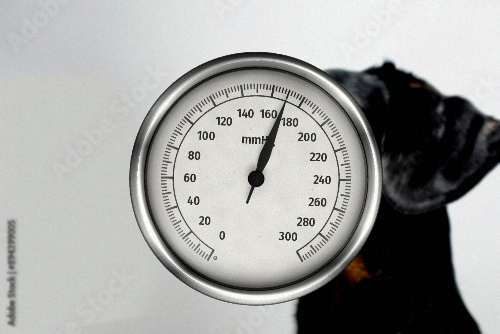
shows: 170 mmHg
